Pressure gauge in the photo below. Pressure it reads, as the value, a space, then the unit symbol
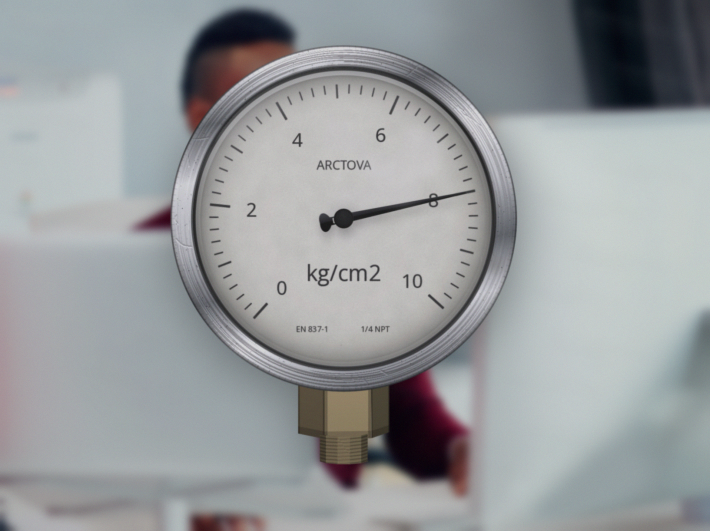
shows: 8 kg/cm²
